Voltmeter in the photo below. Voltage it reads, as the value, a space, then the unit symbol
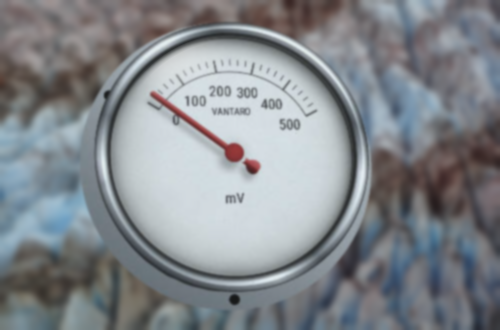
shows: 20 mV
